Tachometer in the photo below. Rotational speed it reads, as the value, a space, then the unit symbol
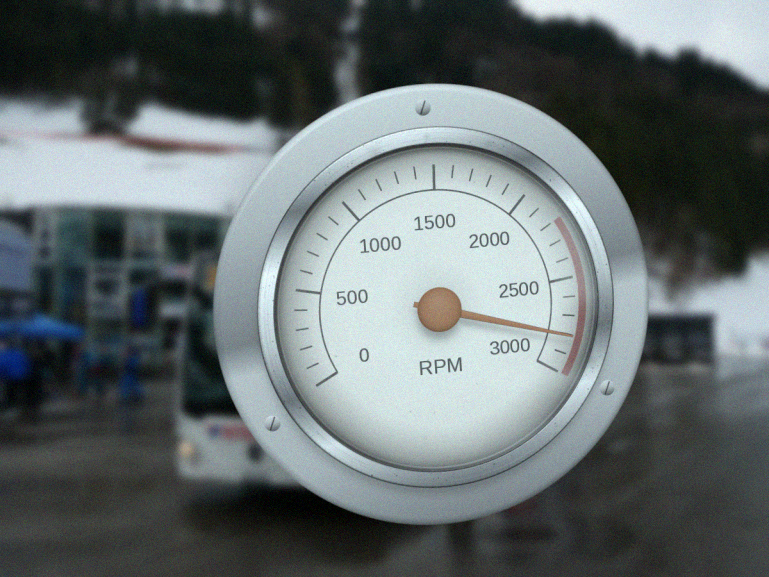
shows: 2800 rpm
